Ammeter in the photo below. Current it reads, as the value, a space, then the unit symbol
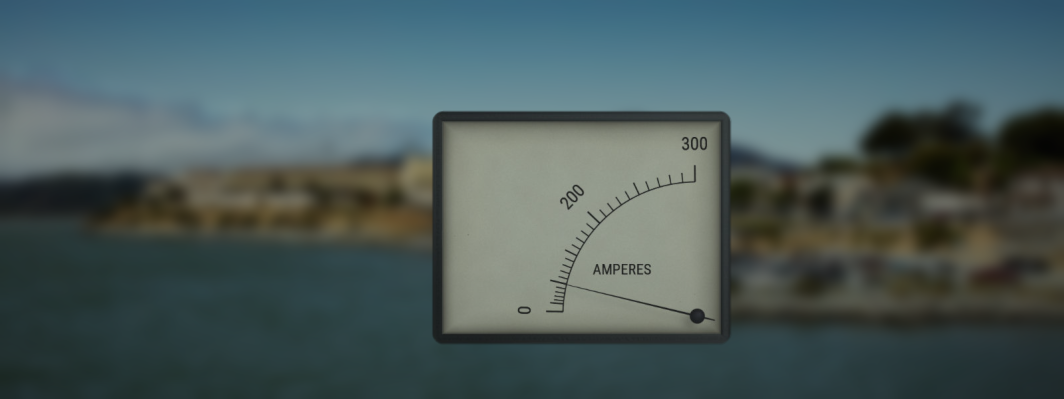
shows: 100 A
